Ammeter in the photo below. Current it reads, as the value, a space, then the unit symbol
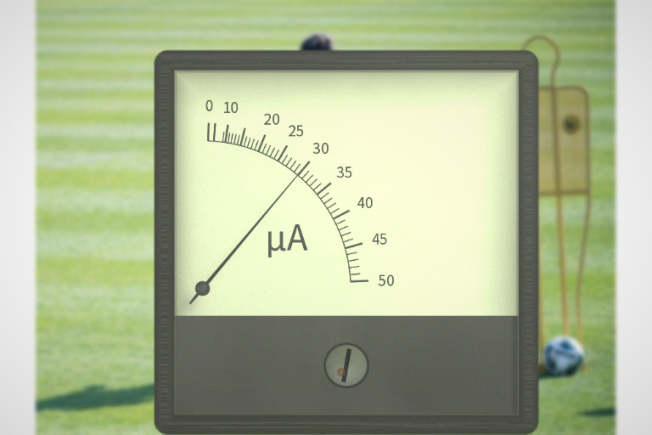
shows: 30 µA
